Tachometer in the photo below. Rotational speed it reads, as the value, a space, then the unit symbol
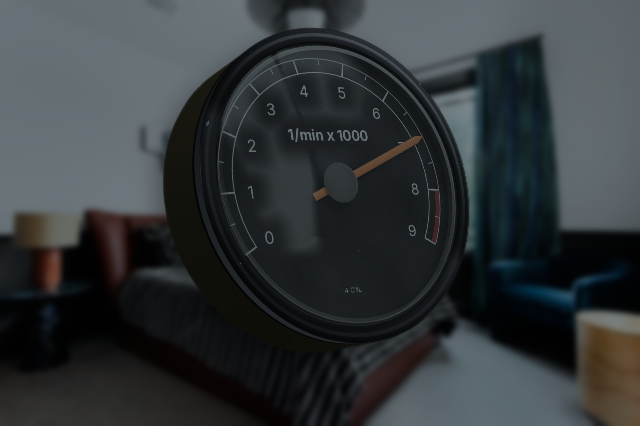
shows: 7000 rpm
